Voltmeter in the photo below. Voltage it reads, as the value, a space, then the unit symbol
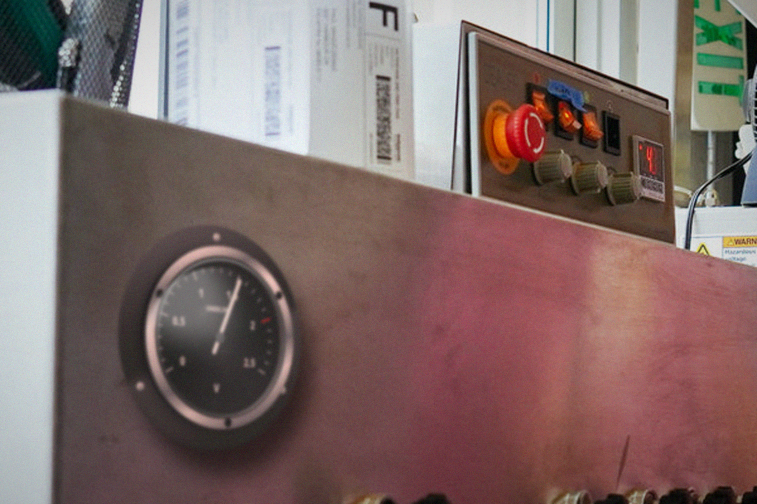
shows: 1.5 V
